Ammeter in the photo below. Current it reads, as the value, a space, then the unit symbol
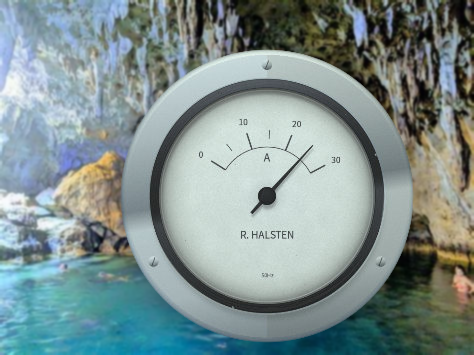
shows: 25 A
